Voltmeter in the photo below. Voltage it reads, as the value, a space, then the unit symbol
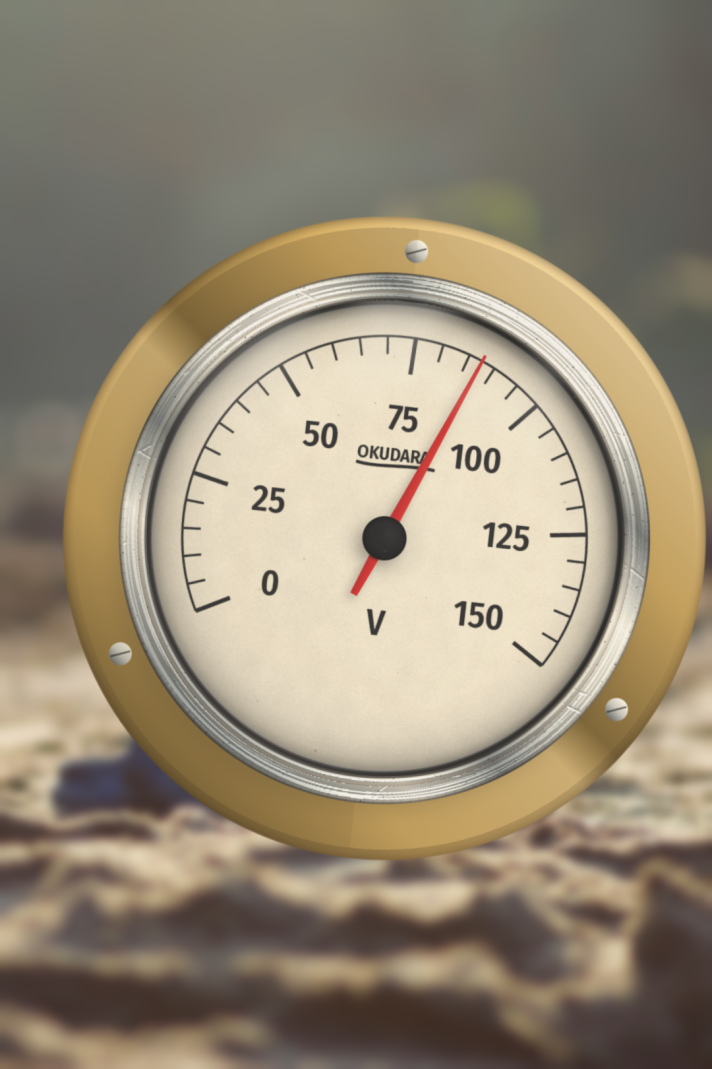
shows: 87.5 V
